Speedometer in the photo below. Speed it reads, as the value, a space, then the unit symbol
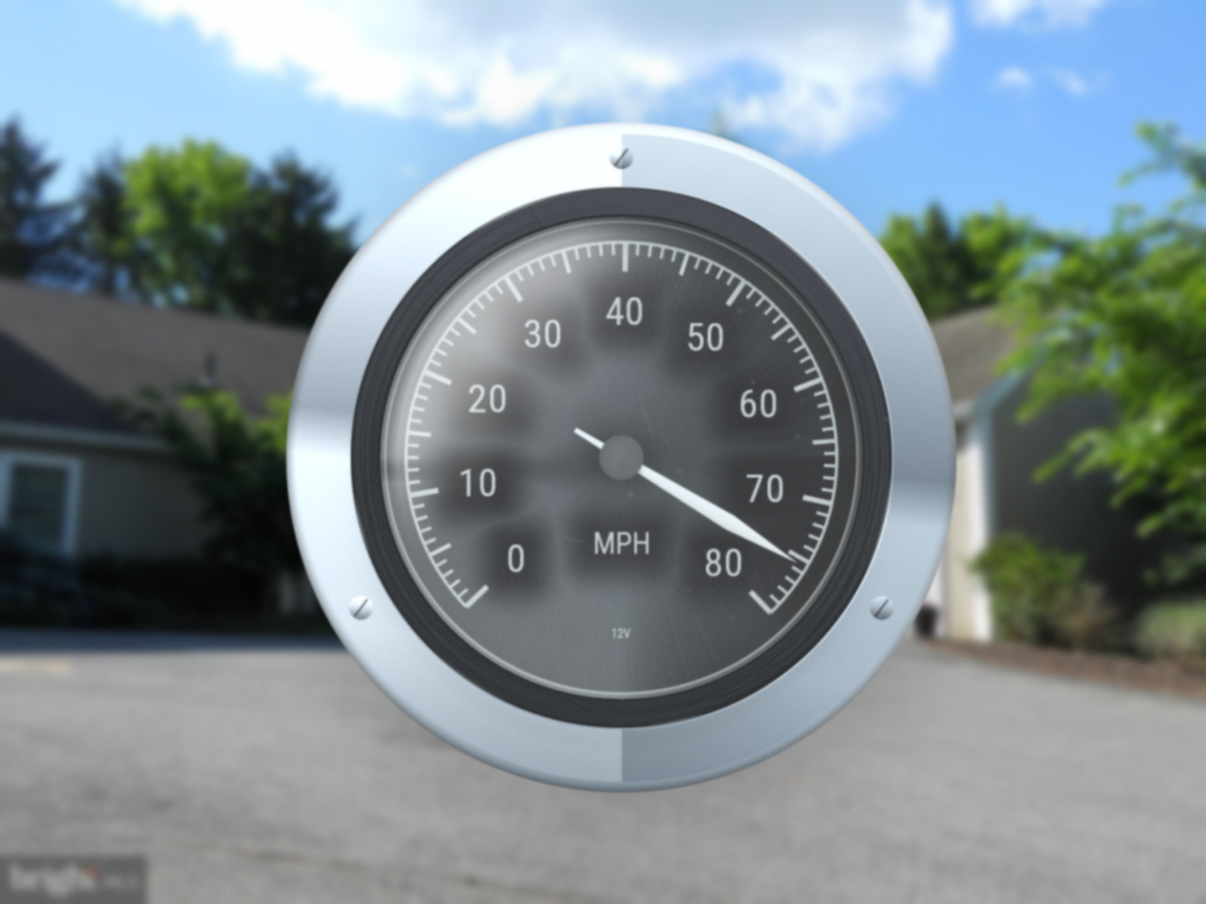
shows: 75.5 mph
